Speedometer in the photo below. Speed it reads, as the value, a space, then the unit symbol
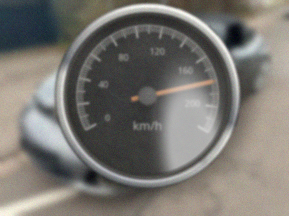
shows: 180 km/h
